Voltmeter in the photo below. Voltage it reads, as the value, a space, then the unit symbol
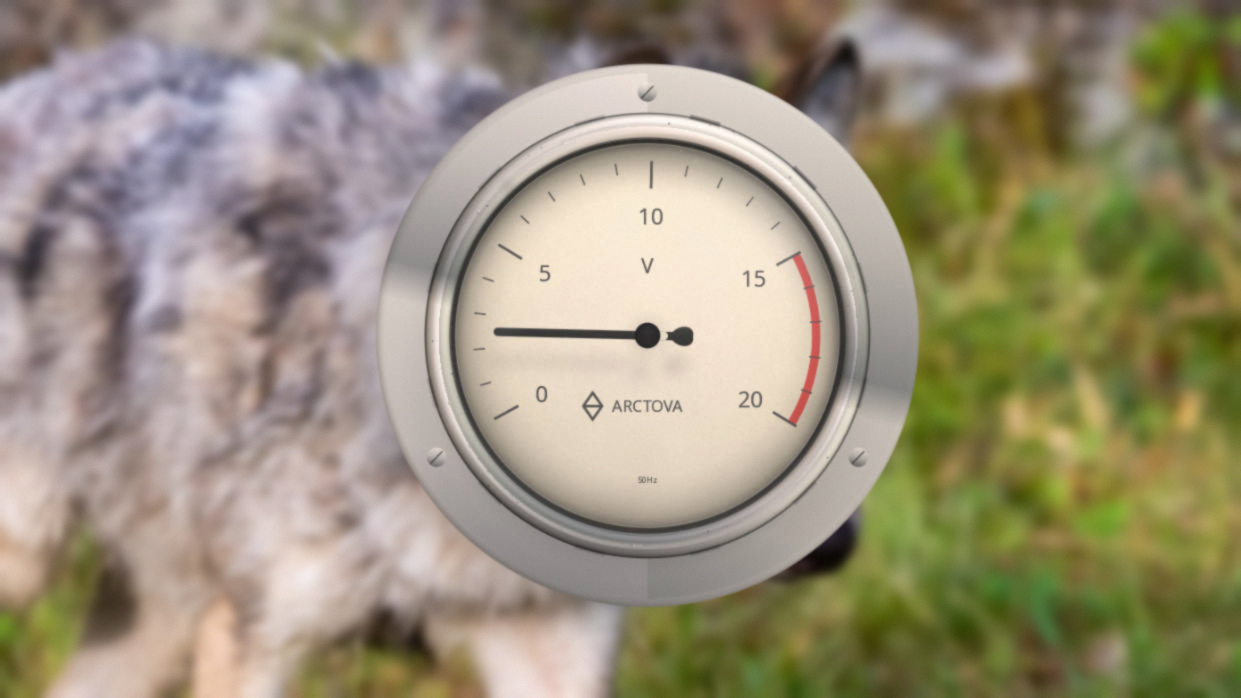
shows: 2.5 V
